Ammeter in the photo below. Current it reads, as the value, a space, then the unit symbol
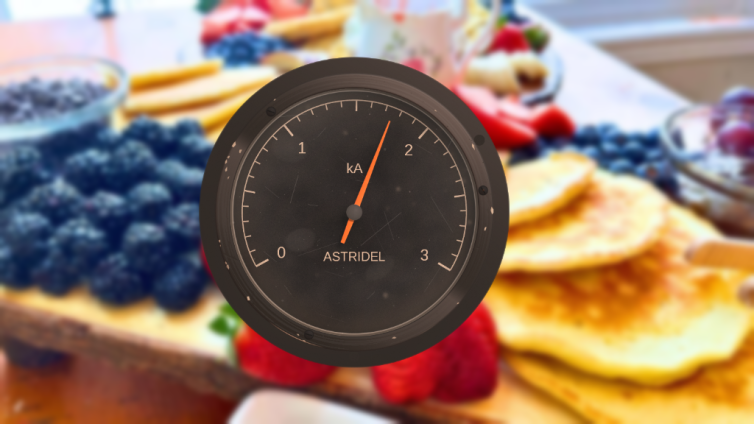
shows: 1.75 kA
